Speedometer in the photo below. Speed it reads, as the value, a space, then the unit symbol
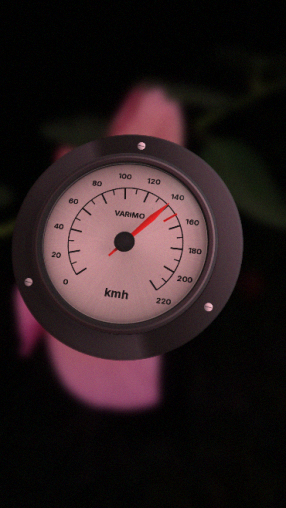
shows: 140 km/h
